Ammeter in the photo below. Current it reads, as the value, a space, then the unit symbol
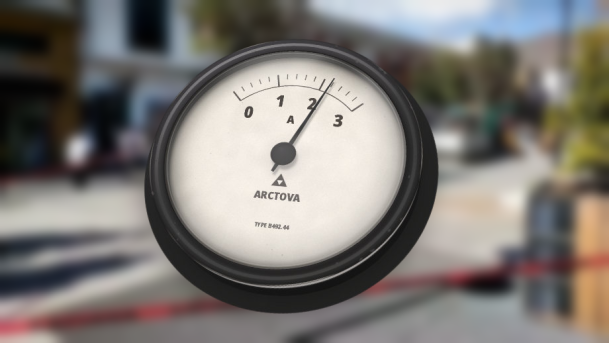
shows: 2.2 A
